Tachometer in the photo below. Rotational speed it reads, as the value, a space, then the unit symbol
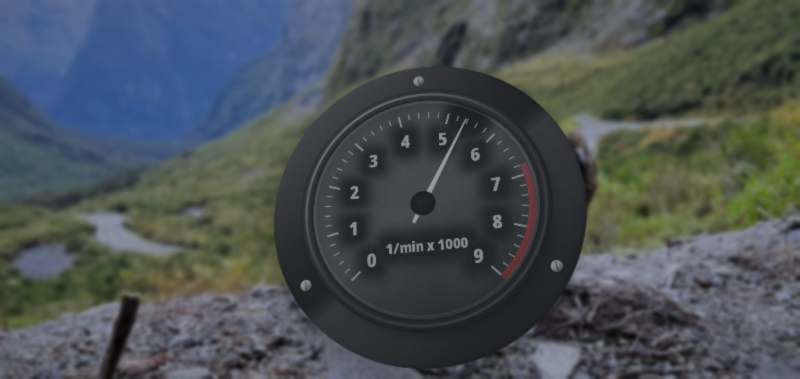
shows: 5400 rpm
